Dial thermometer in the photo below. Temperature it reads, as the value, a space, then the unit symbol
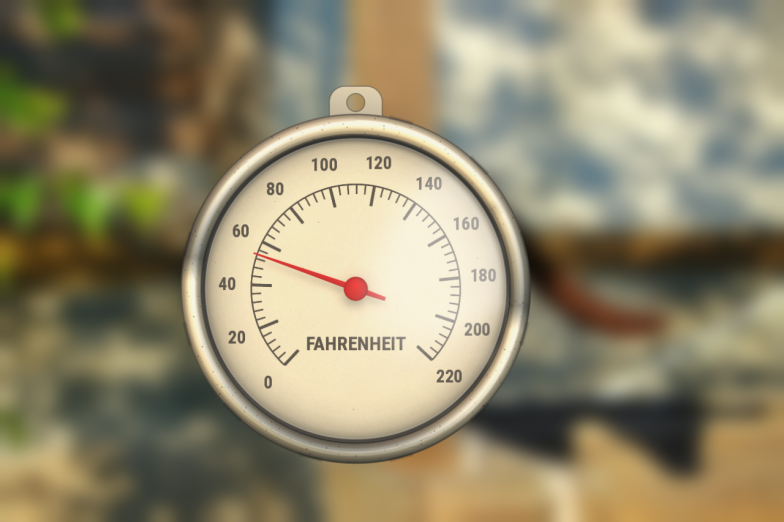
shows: 54 °F
